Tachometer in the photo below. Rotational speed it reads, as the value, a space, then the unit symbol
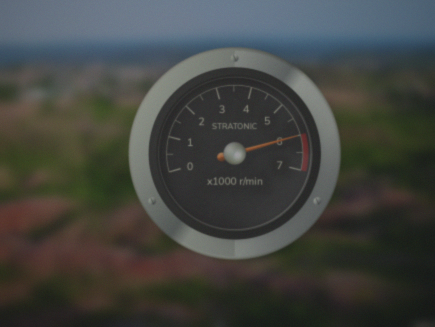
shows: 6000 rpm
